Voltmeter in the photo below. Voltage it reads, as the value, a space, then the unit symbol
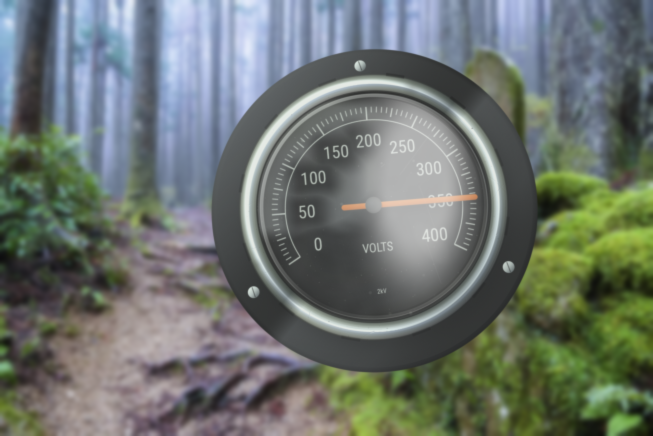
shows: 350 V
